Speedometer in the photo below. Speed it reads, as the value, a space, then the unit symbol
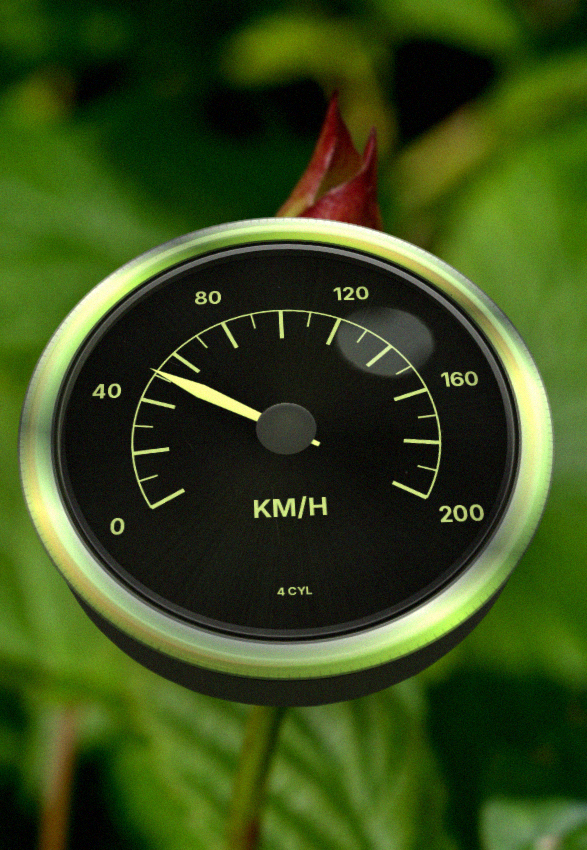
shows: 50 km/h
